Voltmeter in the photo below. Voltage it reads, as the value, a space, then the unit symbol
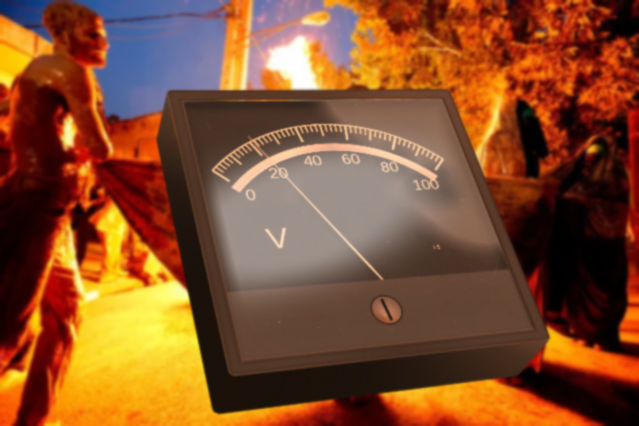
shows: 20 V
